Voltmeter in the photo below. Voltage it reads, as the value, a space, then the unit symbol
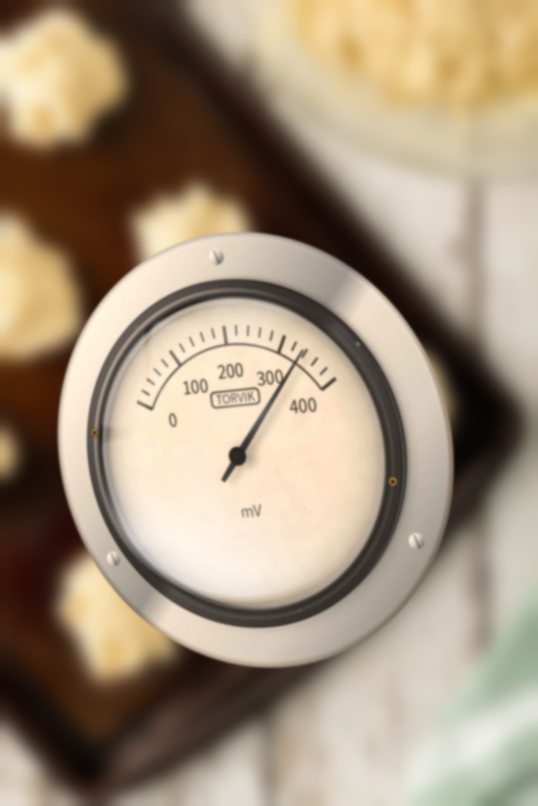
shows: 340 mV
